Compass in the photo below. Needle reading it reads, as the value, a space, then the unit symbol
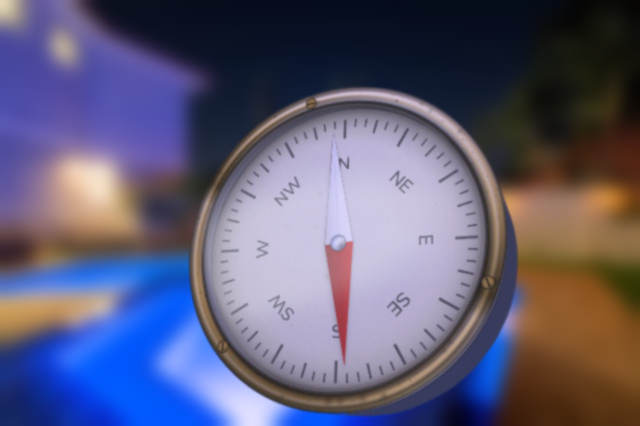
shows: 175 °
